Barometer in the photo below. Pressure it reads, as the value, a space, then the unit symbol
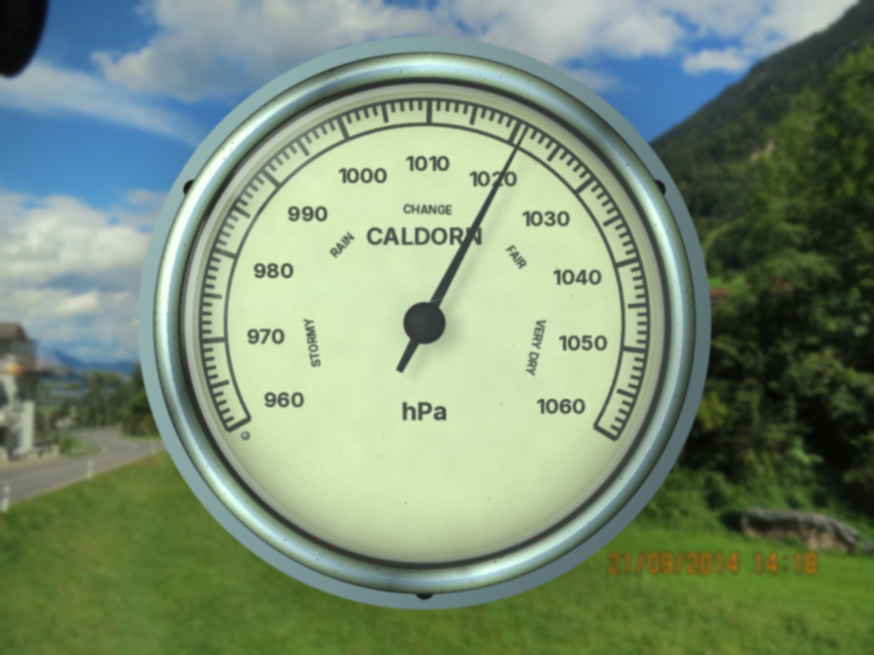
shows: 1021 hPa
